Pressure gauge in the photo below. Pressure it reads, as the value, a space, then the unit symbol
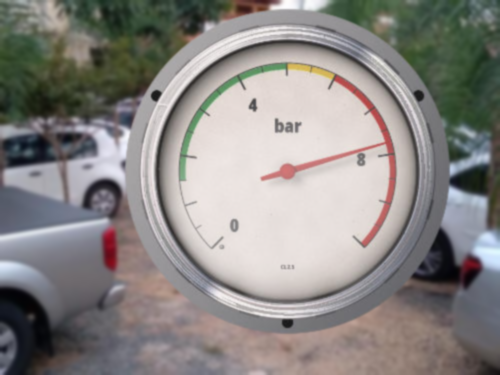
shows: 7.75 bar
